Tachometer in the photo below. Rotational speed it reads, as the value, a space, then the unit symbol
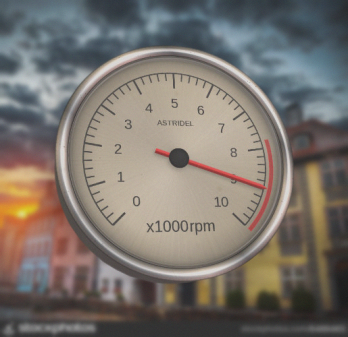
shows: 9000 rpm
